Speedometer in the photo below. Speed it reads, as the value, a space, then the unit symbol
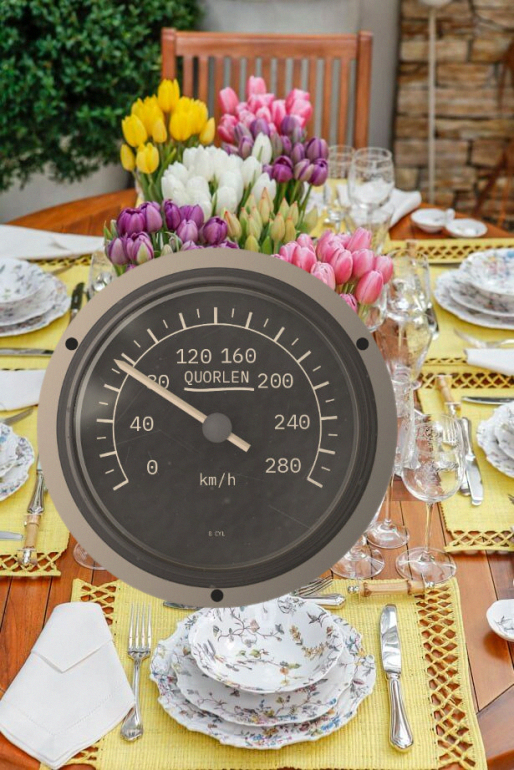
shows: 75 km/h
